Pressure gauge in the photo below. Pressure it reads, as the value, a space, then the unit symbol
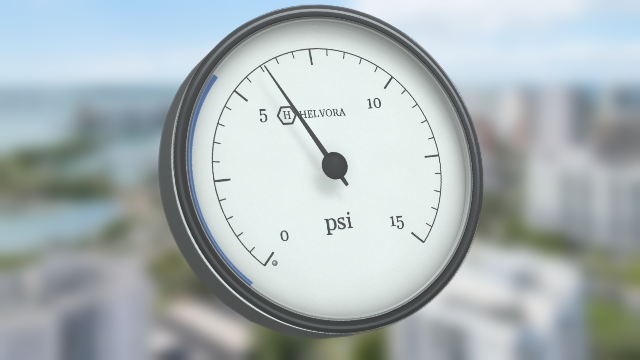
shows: 6 psi
